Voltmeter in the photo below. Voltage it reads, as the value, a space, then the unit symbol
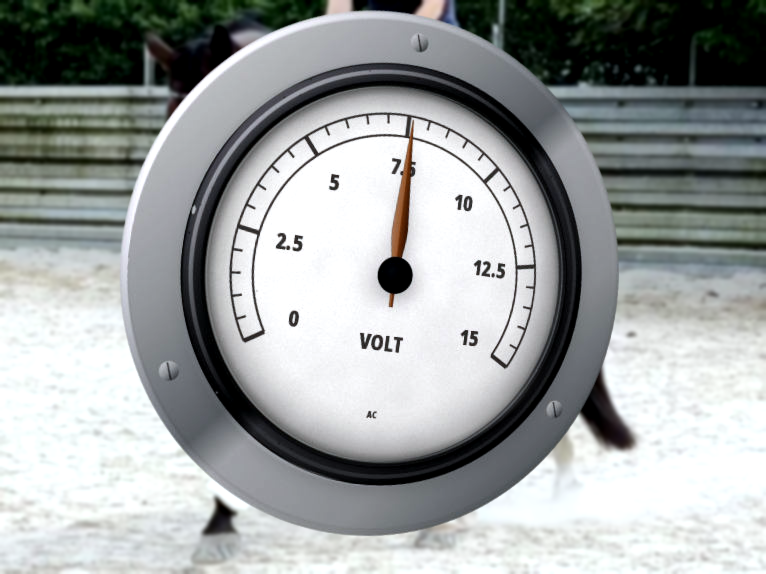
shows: 7.5 V
